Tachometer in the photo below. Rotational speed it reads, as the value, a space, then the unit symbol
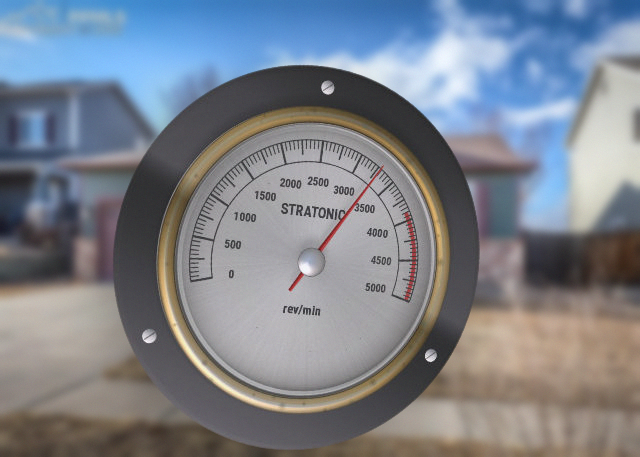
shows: 3250 rpm
